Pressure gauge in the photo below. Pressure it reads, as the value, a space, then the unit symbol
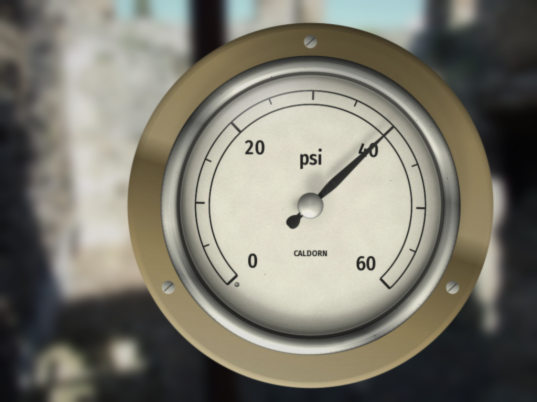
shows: 40 psi
